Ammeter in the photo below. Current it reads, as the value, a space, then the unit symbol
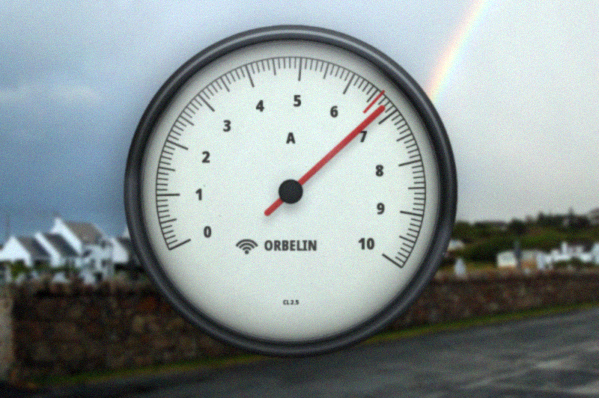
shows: 6.8 A
